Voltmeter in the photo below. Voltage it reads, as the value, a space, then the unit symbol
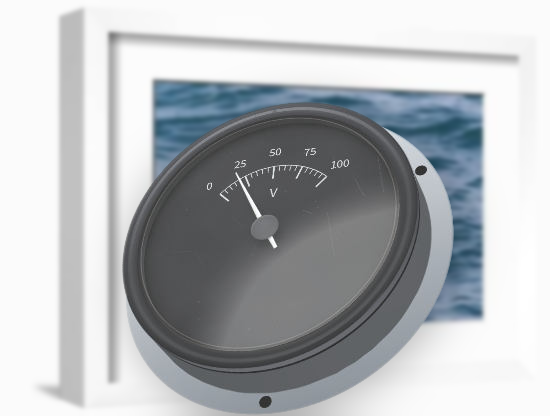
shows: 20 V
